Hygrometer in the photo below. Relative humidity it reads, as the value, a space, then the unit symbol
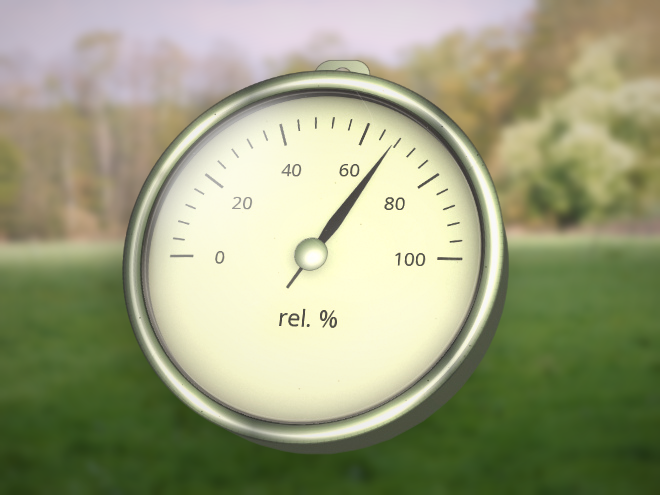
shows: 68 %
